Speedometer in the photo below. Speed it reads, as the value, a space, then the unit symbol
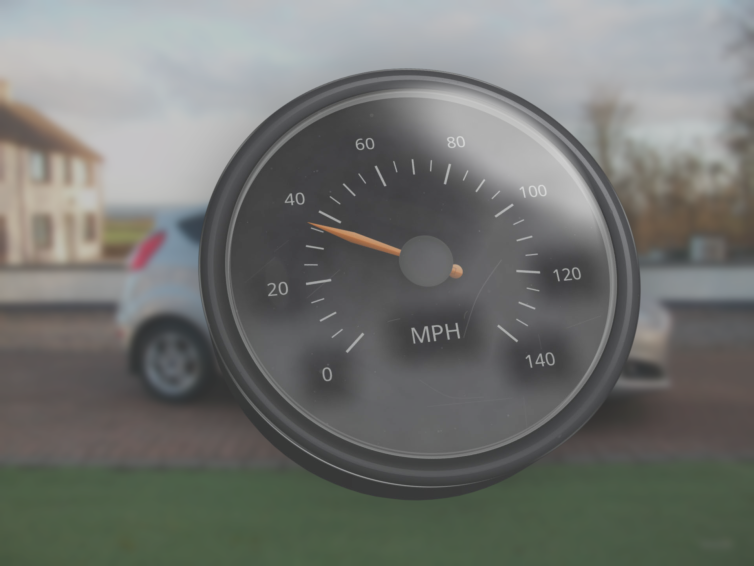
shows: 35 mph
